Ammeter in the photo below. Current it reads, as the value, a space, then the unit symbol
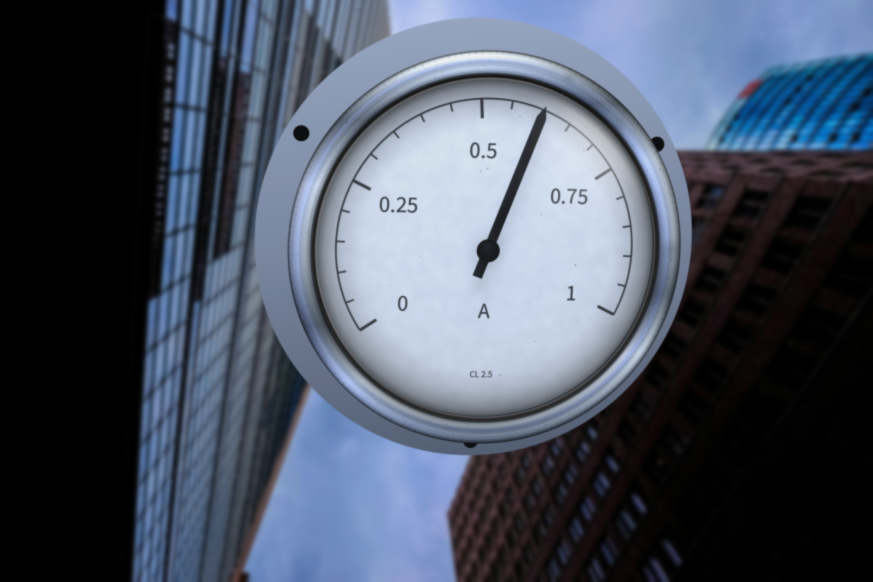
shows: 0.6 A
